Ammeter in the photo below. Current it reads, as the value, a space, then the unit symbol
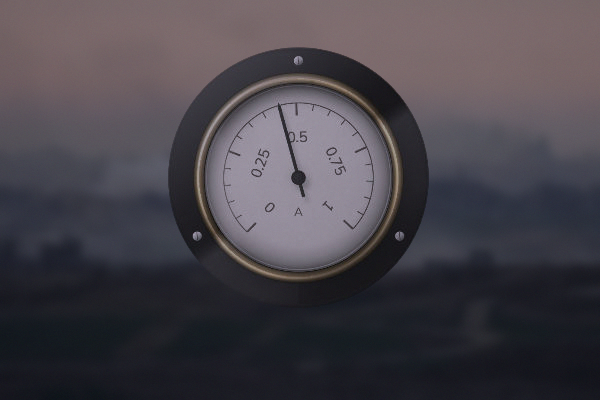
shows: 0.45 A
